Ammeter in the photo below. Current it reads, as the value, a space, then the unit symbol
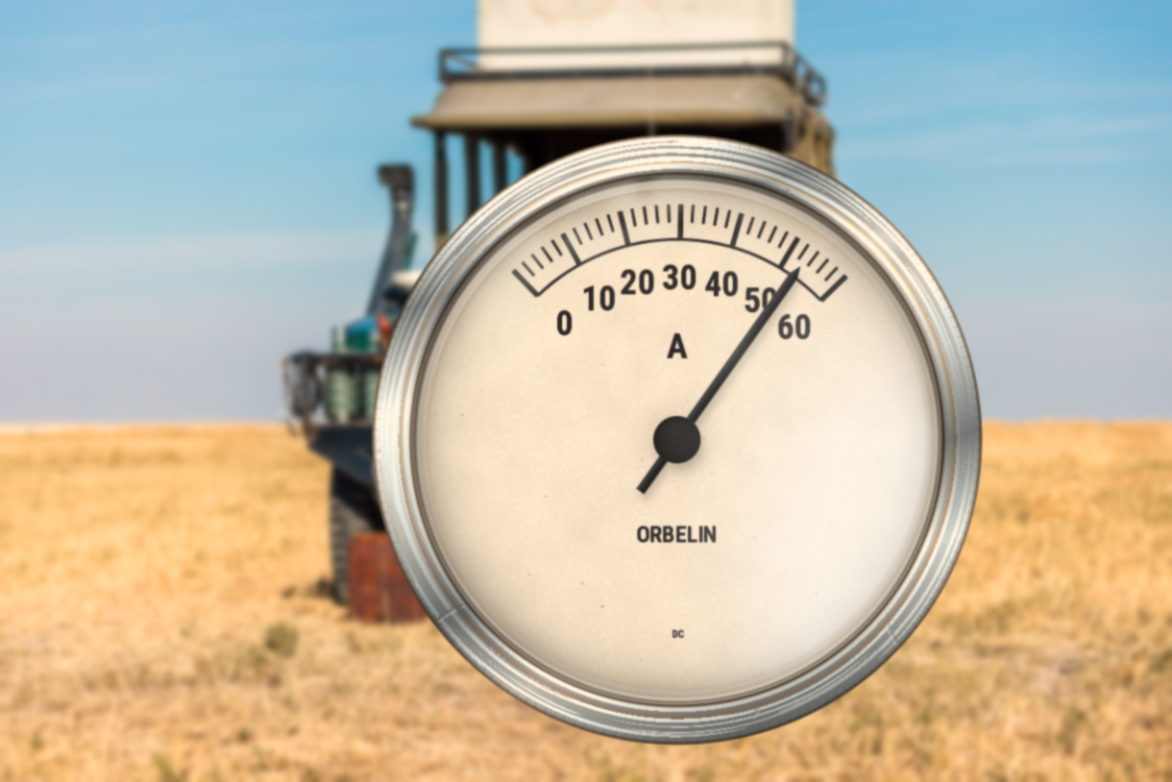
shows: 53 A
